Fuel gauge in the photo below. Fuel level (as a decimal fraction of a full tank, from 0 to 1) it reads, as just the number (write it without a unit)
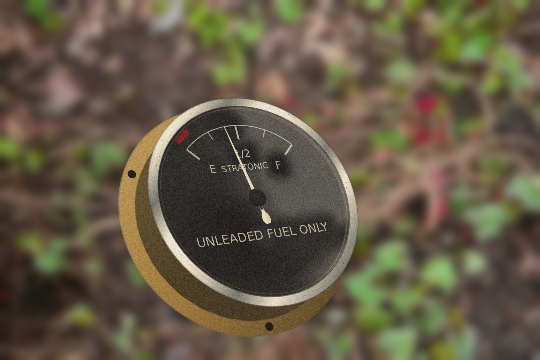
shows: 0.375
